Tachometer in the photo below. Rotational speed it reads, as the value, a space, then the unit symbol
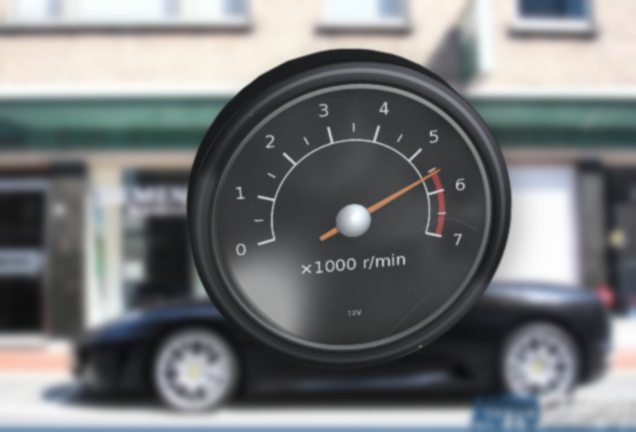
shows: 5500 rpm
